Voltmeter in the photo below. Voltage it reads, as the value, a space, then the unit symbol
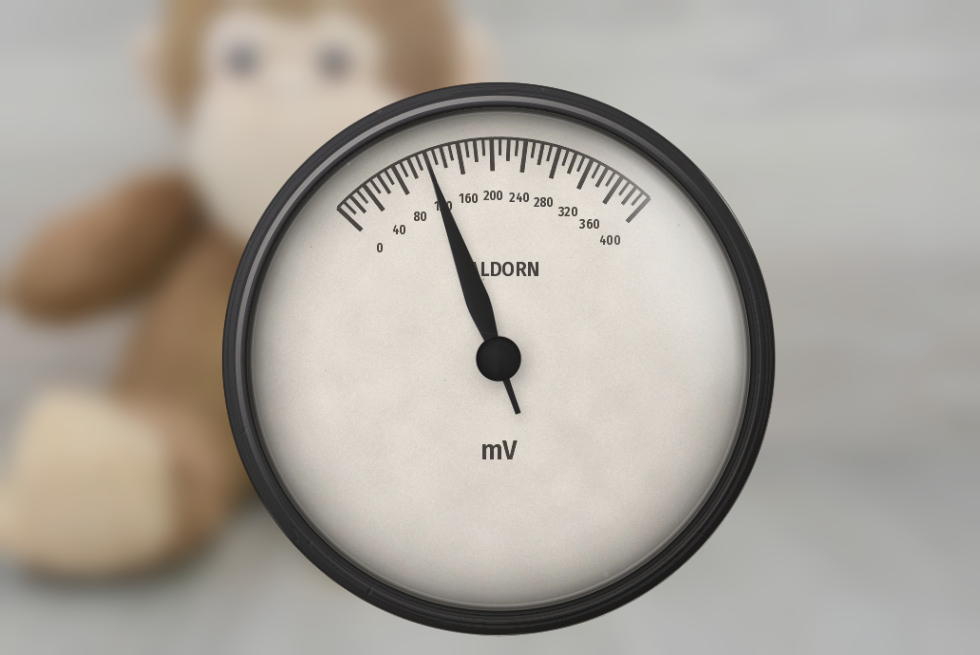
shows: 120 mV
